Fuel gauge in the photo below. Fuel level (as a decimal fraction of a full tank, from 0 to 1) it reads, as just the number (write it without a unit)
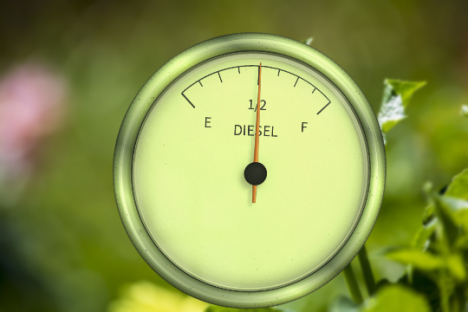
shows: 0.5
